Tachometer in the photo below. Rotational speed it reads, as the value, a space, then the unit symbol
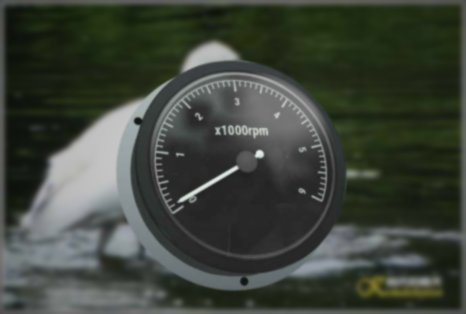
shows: 100 rpm
